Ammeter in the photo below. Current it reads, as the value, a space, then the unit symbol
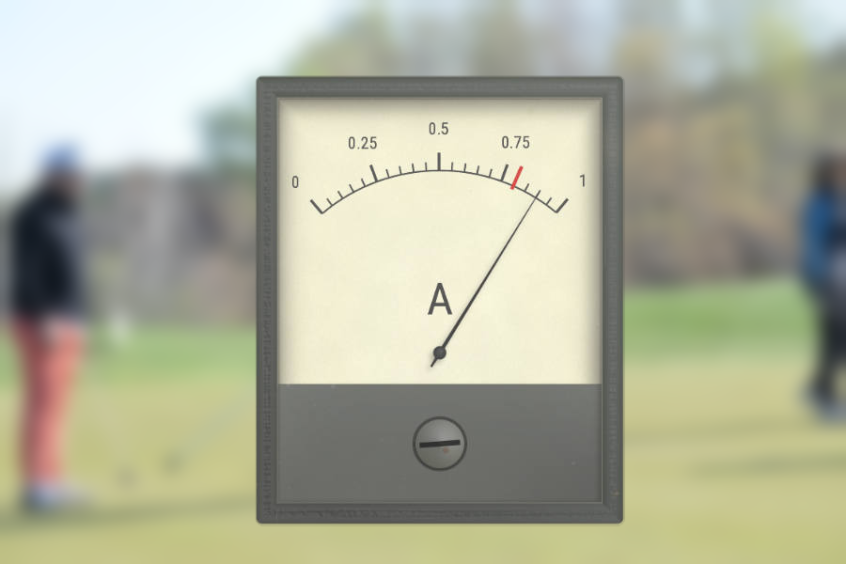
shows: 0.9 A
